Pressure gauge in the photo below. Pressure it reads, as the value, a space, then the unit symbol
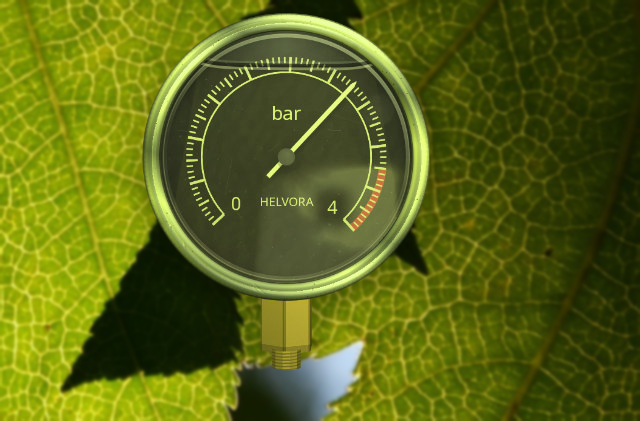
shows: 2.6 bar
